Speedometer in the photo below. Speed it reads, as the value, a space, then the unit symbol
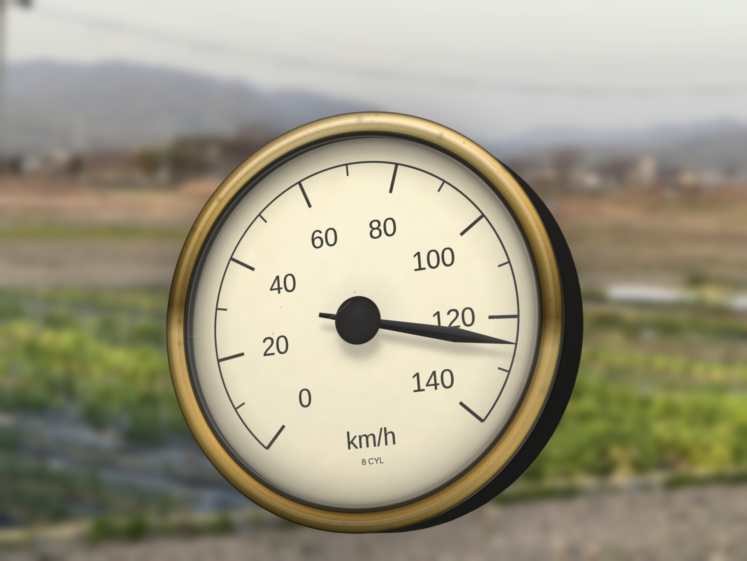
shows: 125 km/h
